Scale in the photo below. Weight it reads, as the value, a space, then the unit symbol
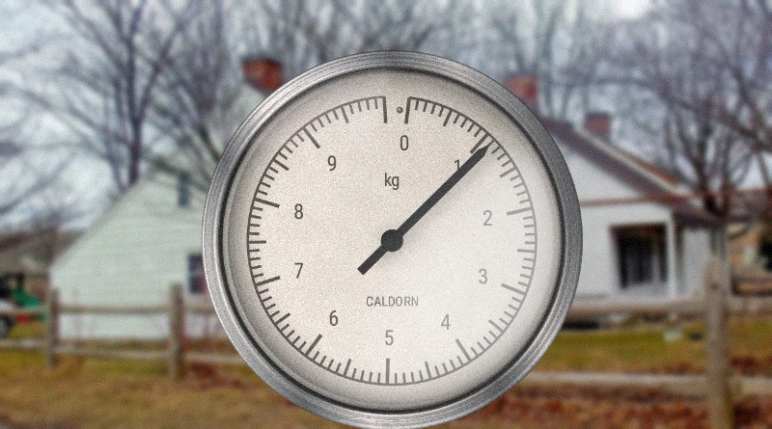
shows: 1.1 kg
